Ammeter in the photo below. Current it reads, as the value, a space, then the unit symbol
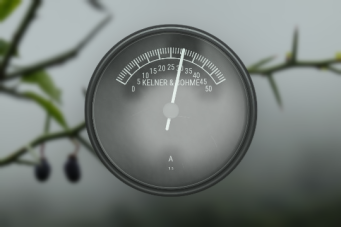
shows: 30 A
